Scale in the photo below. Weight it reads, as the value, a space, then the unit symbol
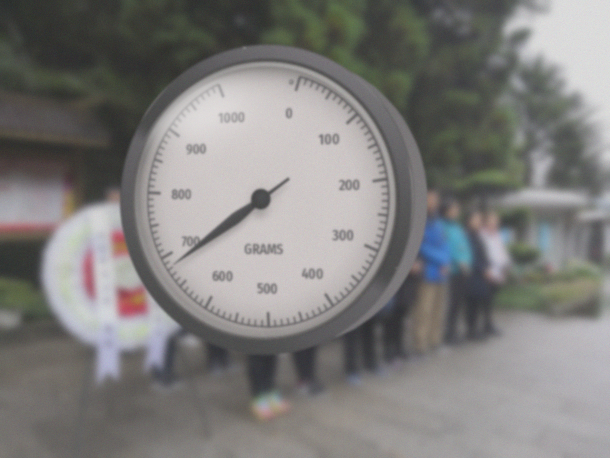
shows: 680 g
